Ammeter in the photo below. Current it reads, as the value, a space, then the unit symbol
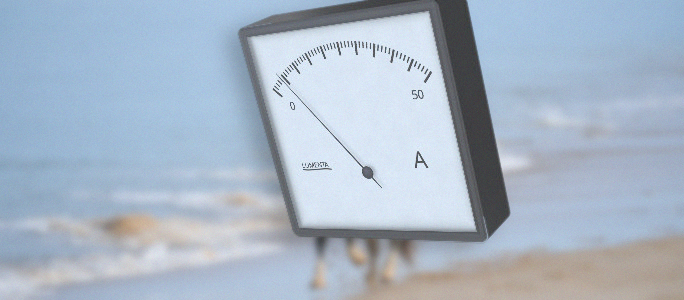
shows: 5 A
